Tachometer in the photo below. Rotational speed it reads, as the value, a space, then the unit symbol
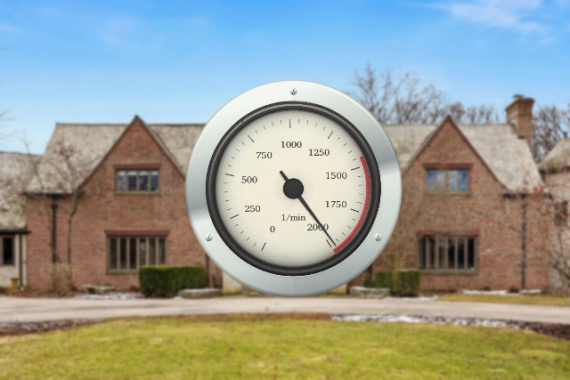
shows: 1975 rpm
